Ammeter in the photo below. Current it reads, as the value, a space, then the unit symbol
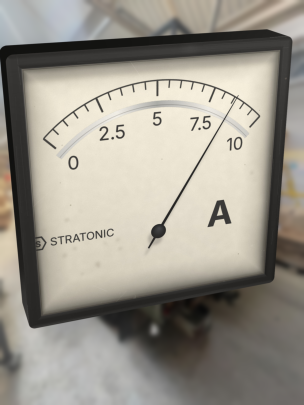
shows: 8.5 A
